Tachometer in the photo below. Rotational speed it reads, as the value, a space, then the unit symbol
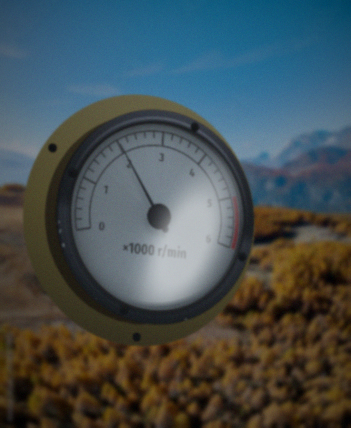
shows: 2000 rpm
